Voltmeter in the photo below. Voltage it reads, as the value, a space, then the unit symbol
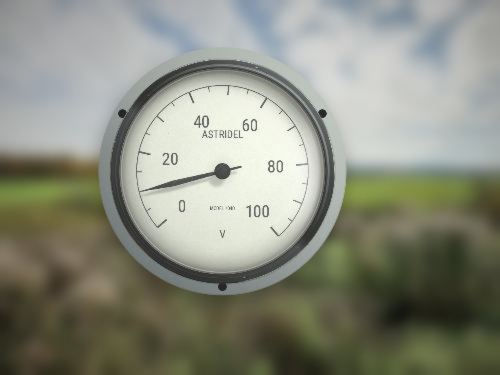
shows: 10 V
